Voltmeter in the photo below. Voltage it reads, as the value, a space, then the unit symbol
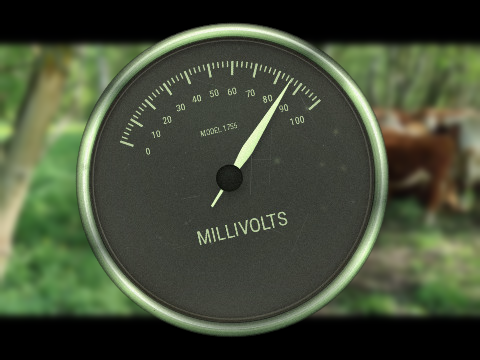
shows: 86 mV
